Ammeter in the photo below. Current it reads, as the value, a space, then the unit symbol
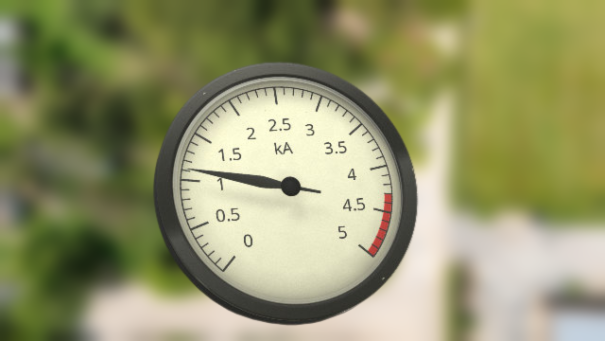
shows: 1.1 kA
